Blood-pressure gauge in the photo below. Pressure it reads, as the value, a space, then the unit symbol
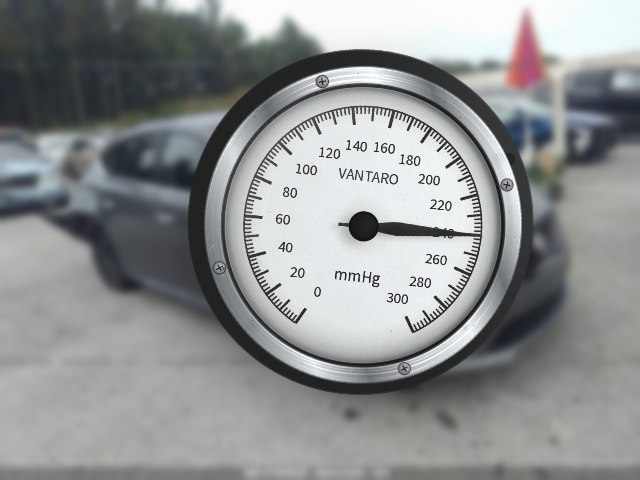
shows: 240 mmHg
